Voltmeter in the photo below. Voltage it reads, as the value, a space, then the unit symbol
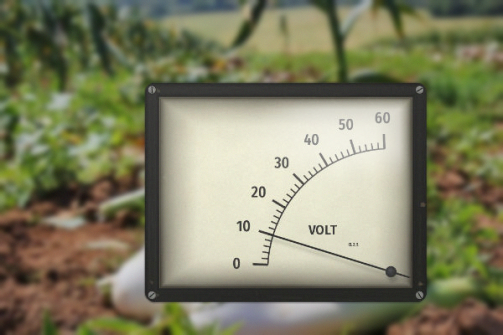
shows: 10 V
